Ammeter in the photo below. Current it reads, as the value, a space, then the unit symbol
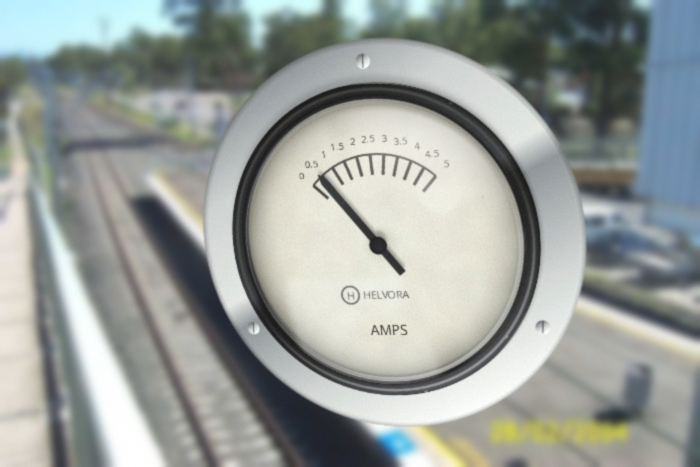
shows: 0.5 A
